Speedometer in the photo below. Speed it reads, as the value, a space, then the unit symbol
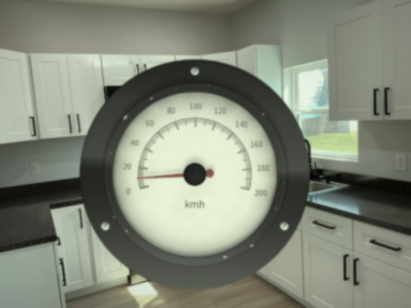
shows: 10 km/h
